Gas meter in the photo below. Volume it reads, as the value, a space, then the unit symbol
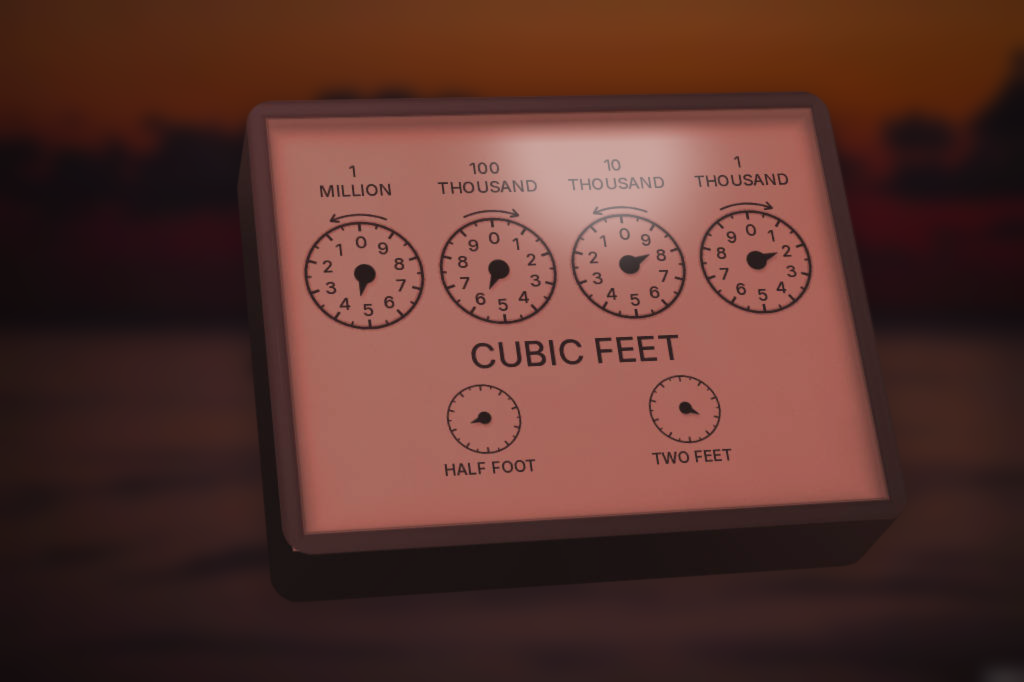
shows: 458200 ft³
